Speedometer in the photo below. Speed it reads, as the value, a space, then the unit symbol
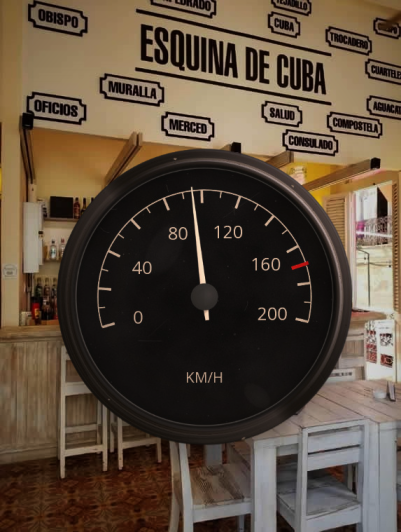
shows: 95 km/h
